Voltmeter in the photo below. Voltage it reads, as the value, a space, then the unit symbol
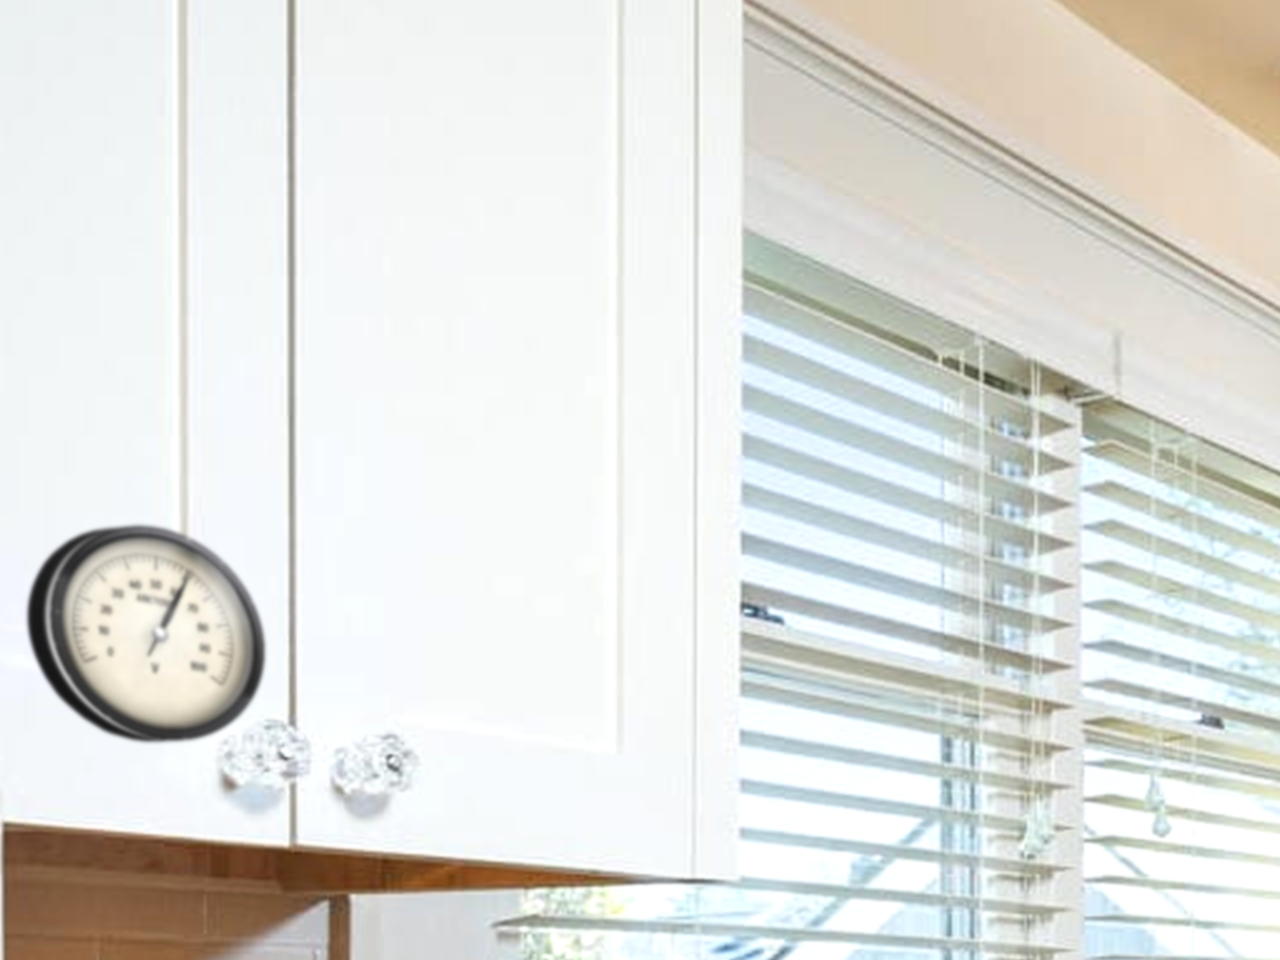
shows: 60 V
